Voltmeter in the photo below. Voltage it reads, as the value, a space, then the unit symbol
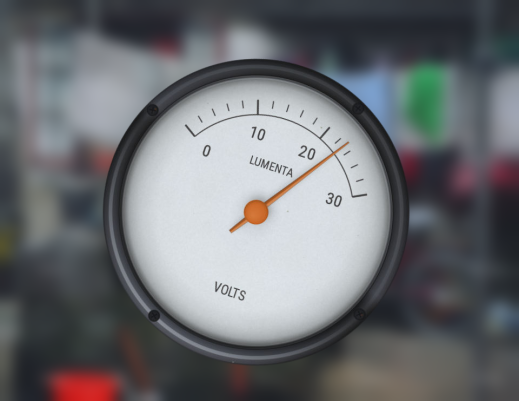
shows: 23 V
